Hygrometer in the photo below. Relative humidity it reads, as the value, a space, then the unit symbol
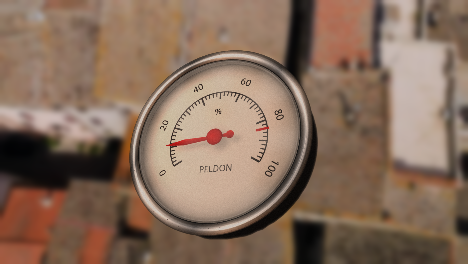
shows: 10 %
